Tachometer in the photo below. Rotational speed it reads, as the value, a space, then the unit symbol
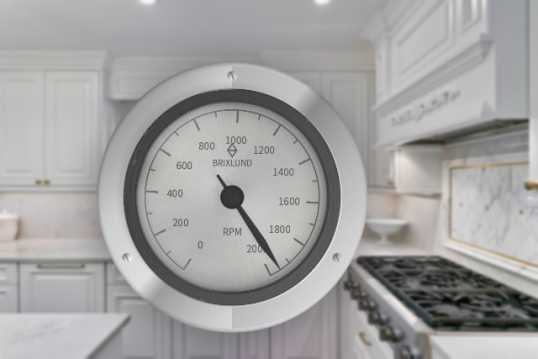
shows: 1950 rpm
